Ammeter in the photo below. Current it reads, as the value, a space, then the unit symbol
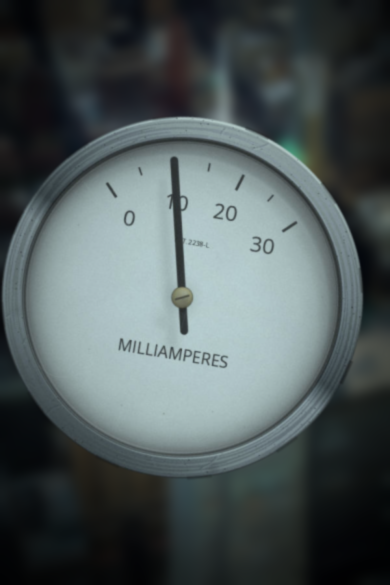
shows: 10 mA
